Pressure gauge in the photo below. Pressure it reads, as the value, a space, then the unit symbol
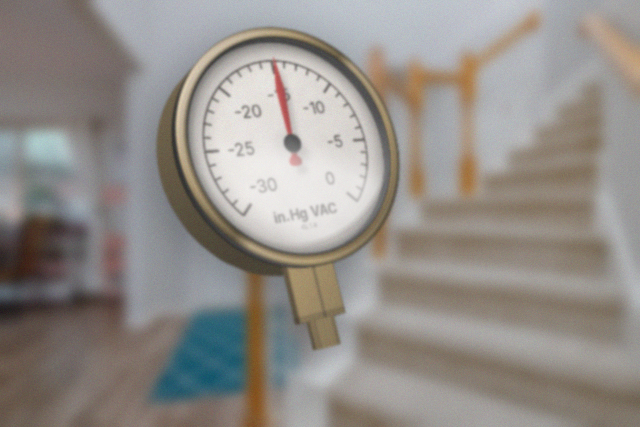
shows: -15 inHg
